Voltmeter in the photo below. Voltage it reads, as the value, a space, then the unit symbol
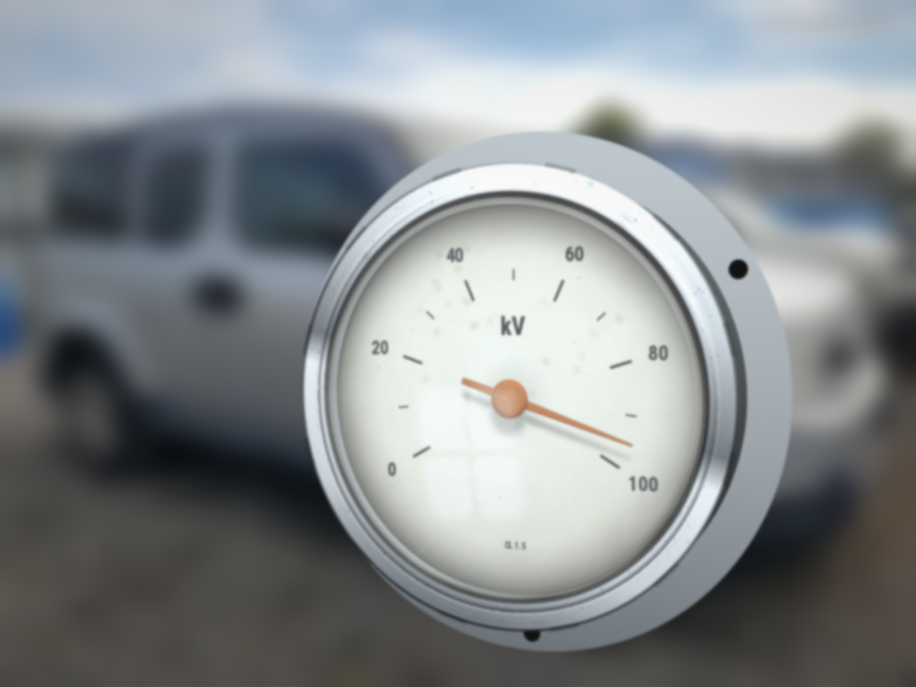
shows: 95 kV
